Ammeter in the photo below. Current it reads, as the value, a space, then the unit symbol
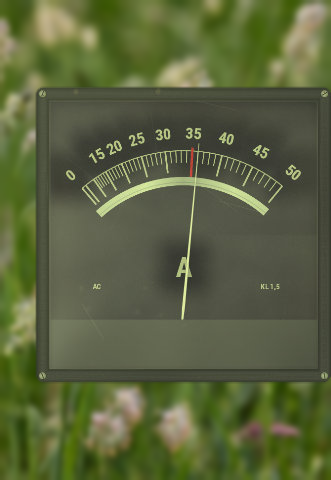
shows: 36 A
